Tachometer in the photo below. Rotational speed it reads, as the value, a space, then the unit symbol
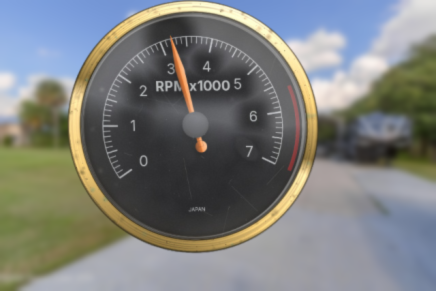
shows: 3200 rpm
